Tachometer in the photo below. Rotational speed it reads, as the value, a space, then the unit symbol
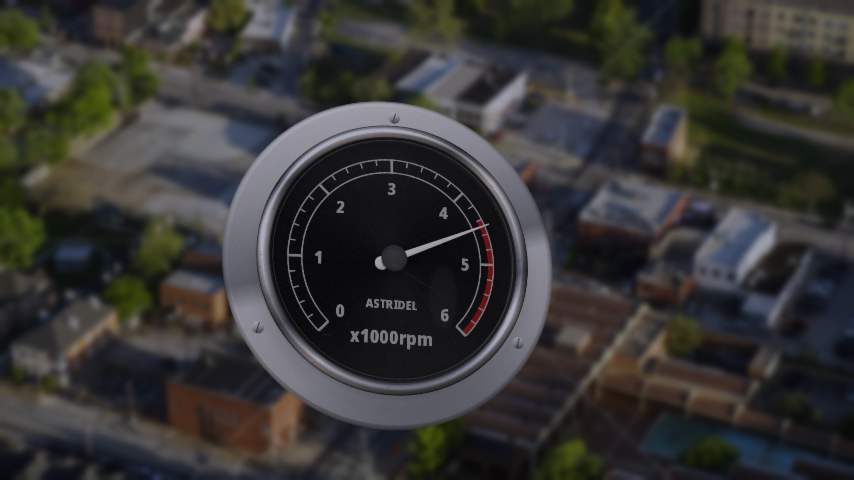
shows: 4500 rpm
